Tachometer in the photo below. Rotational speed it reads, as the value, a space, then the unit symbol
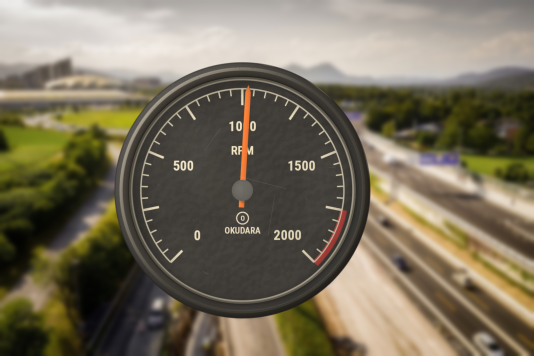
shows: 1025 rpm
